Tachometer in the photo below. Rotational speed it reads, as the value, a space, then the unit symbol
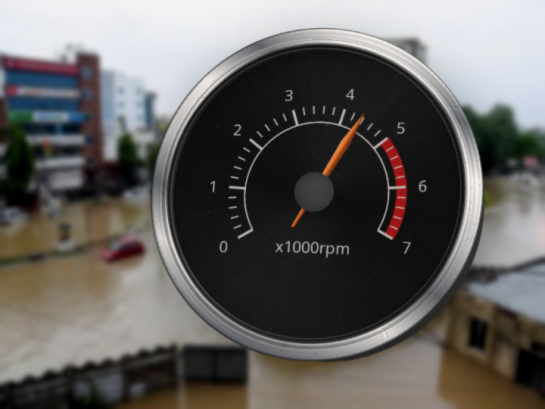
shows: 4400 rpm
